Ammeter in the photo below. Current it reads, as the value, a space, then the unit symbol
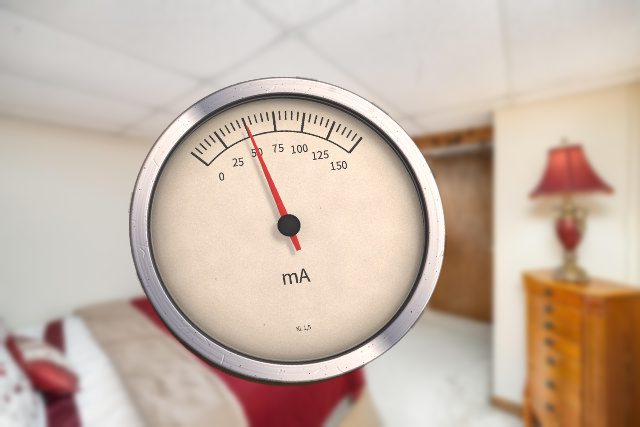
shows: 50 mA
